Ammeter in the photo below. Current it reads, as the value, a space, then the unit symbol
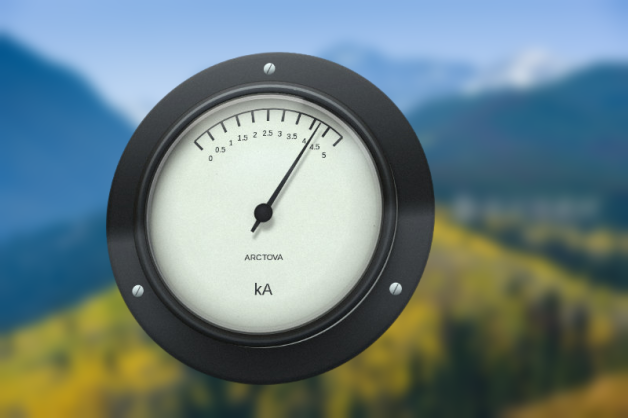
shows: 4.25 kA
